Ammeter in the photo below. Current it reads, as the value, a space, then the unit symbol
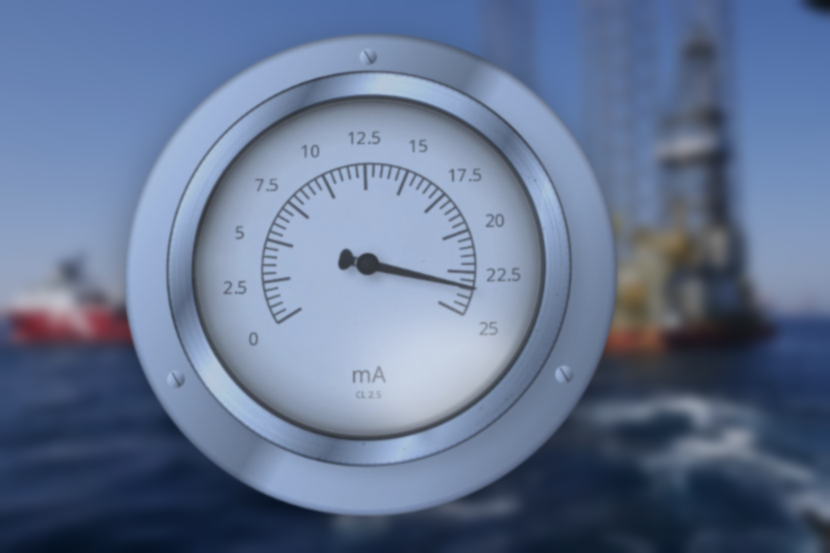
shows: 23.5 mA
